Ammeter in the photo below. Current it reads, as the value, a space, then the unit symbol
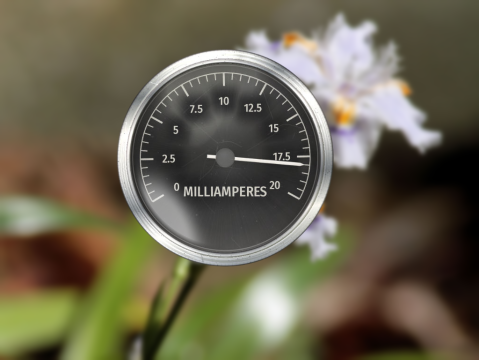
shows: 18 mA
